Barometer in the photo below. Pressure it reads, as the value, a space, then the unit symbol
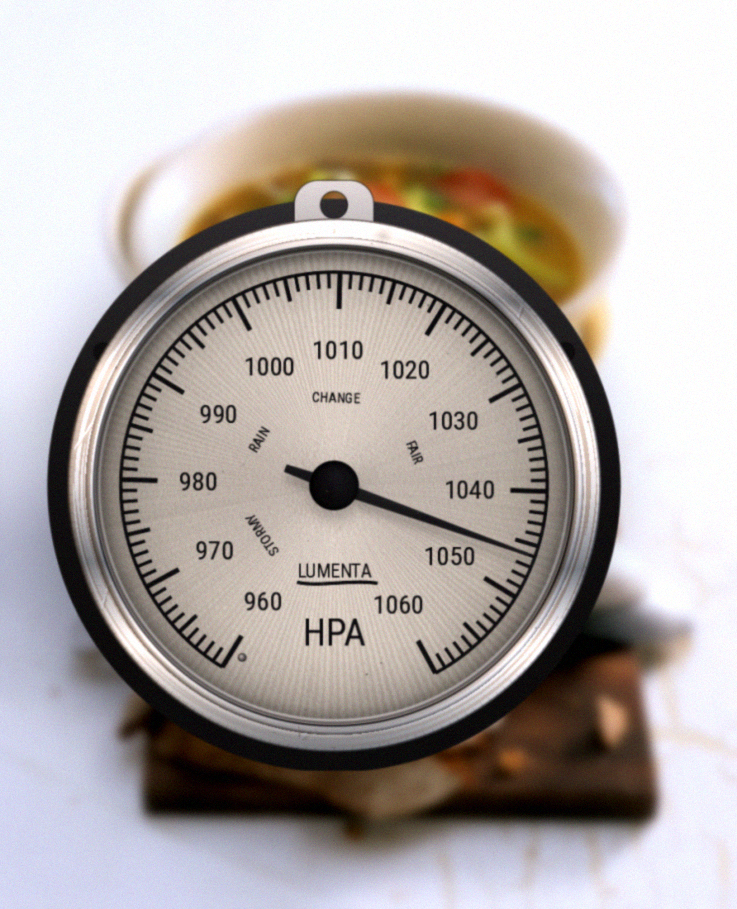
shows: 1046 hPa
